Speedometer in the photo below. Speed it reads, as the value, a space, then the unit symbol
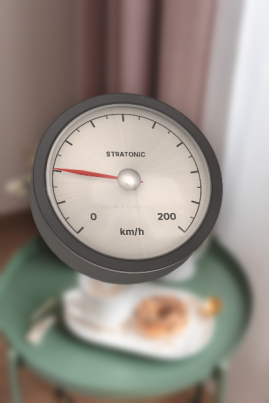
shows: 40 km/h
